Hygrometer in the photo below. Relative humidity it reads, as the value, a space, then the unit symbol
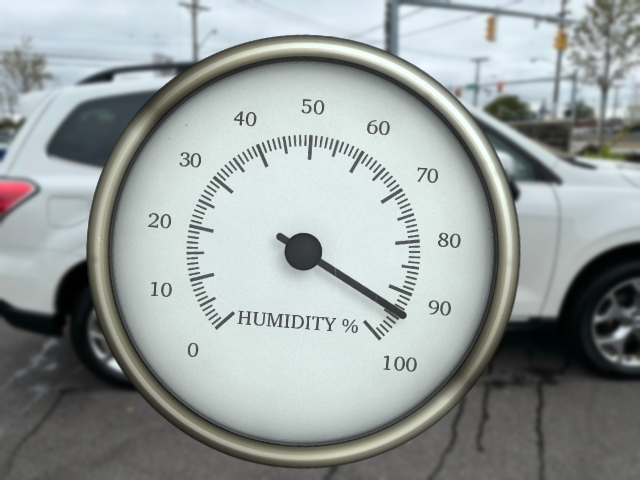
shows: 94 %
